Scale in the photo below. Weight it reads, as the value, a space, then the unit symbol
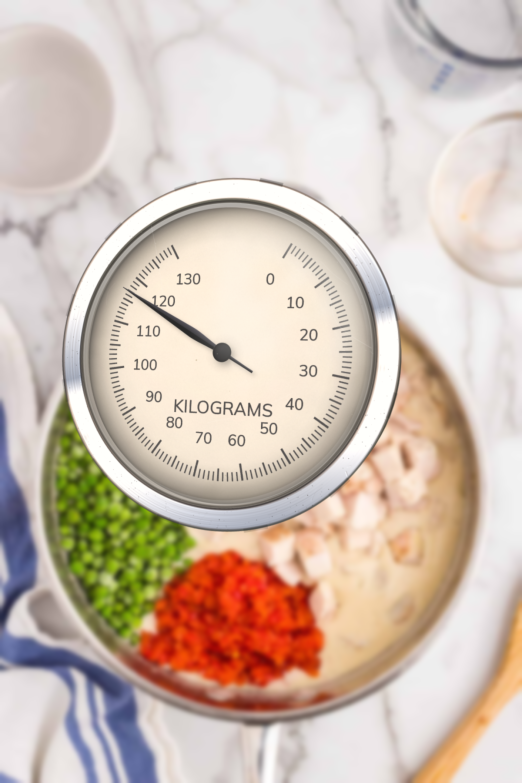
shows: 117 kg
